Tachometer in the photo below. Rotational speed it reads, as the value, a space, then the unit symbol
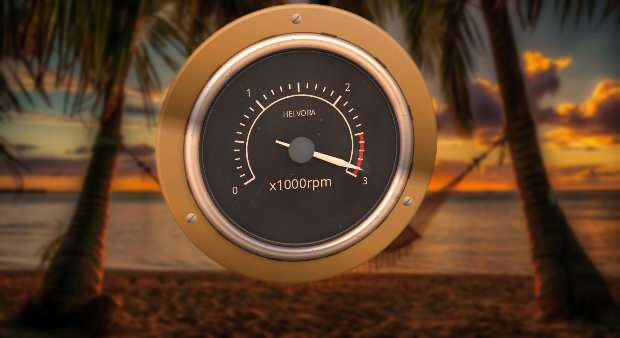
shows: 2900 rpm
